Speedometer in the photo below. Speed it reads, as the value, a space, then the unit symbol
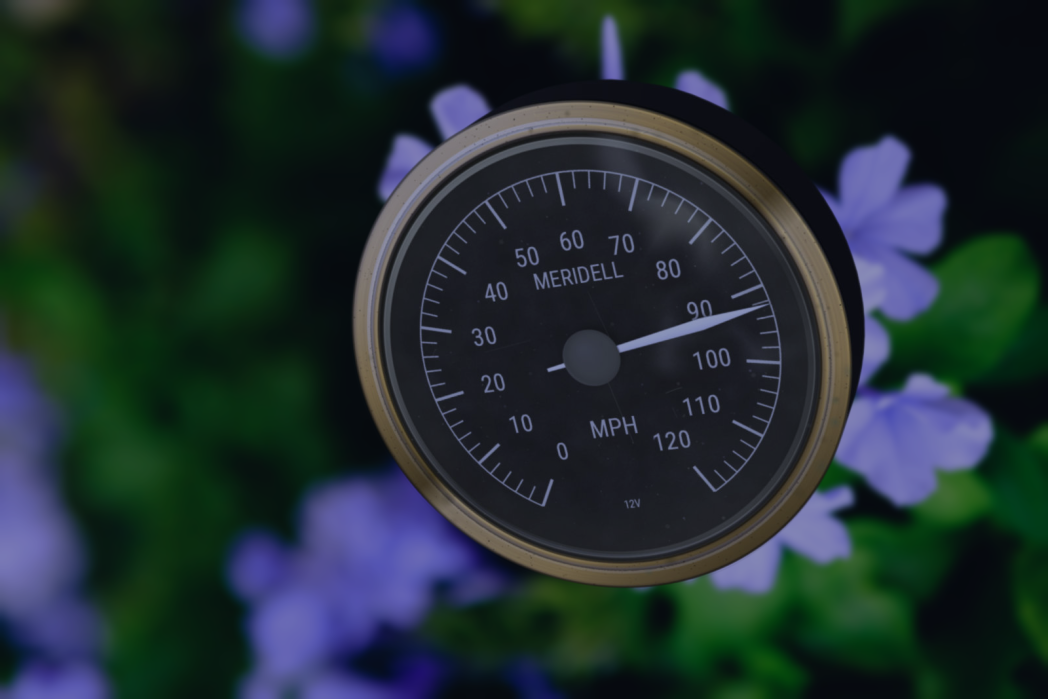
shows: 92 mph
